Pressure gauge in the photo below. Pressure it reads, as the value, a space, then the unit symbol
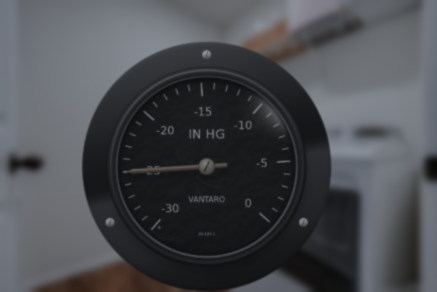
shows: -25 inHg
